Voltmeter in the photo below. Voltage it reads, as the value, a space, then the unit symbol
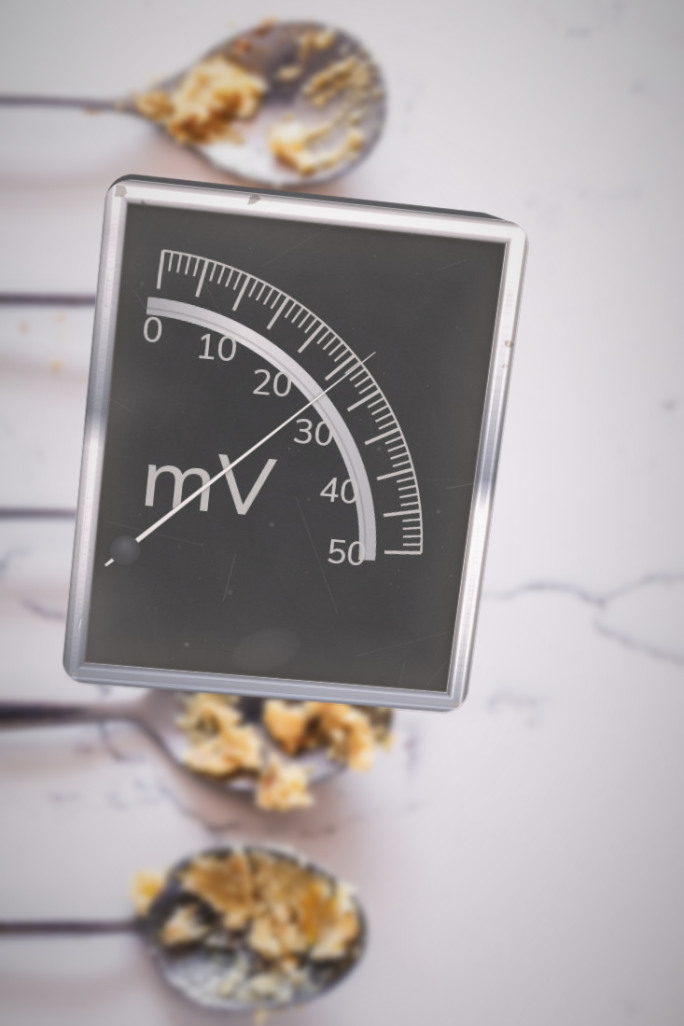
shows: 26 mV
